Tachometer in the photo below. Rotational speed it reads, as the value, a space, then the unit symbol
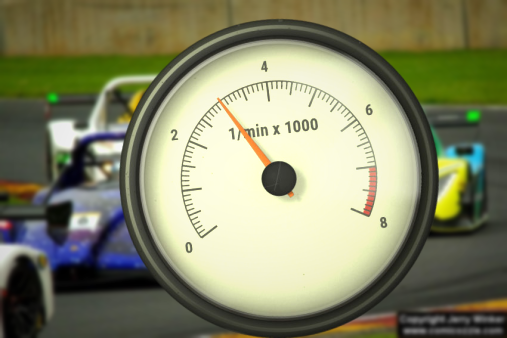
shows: 3000 rpm
